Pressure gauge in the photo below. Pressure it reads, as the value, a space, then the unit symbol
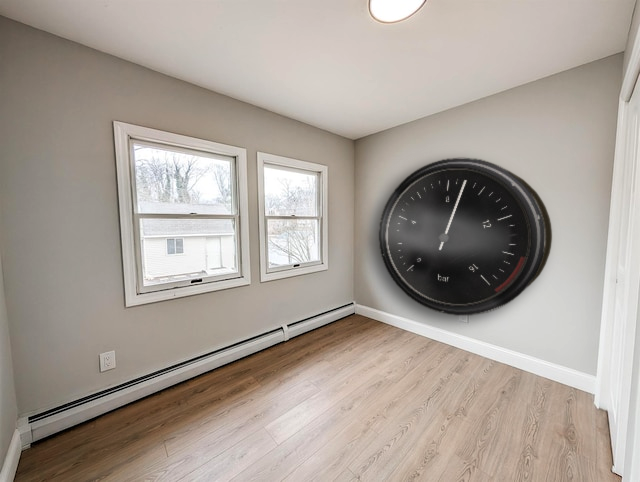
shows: 9 bar
